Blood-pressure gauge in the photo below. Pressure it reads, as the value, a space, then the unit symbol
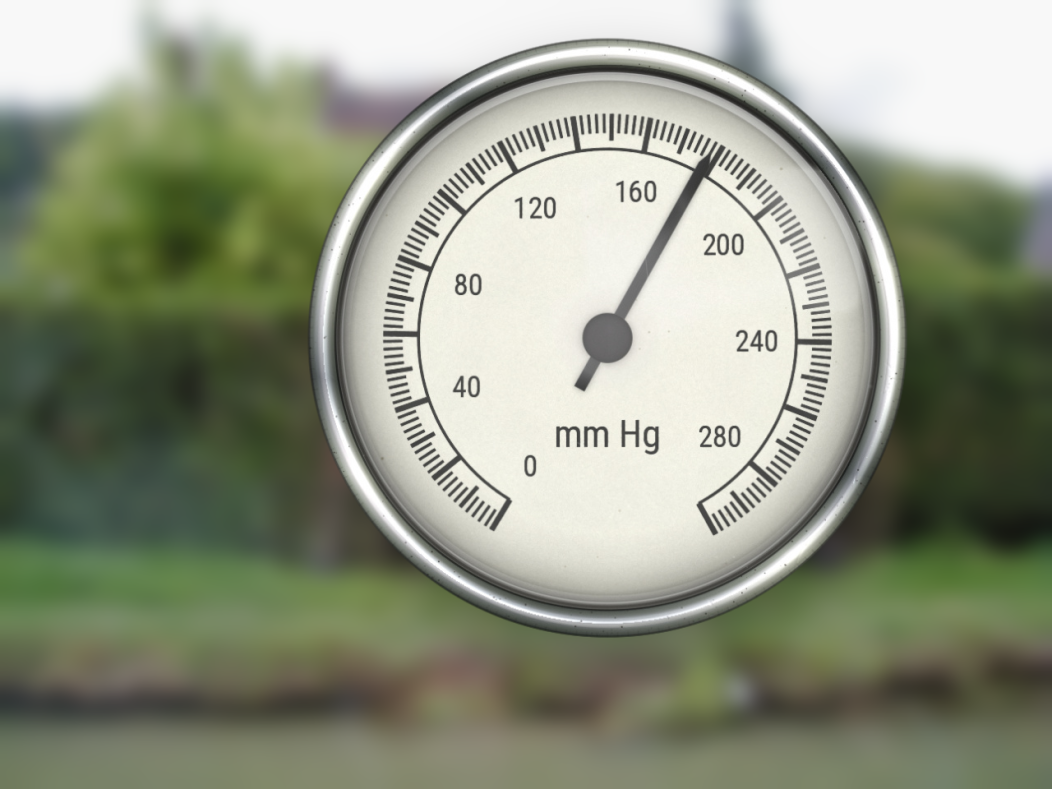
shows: 178 mmHg
